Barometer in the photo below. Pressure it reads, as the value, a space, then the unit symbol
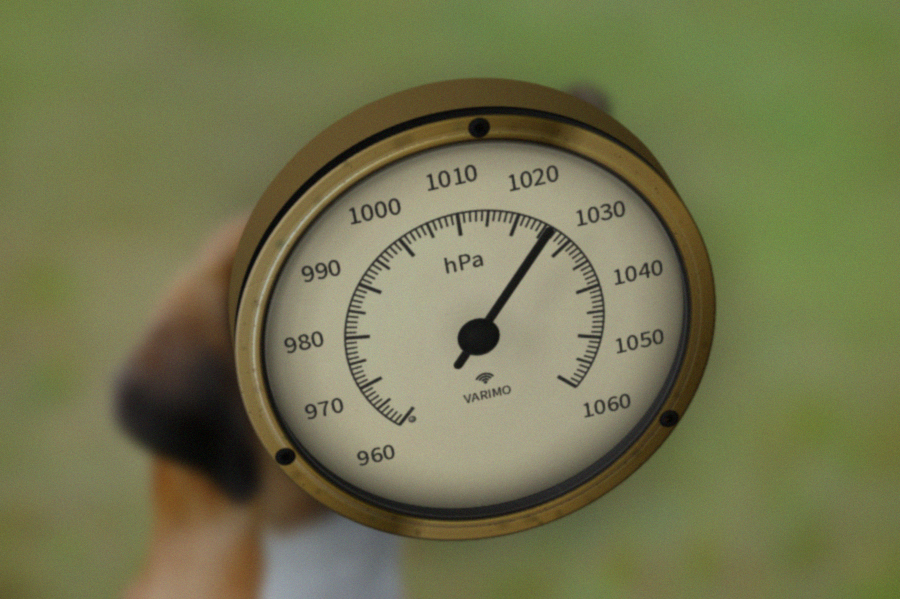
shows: 1025 hPa
